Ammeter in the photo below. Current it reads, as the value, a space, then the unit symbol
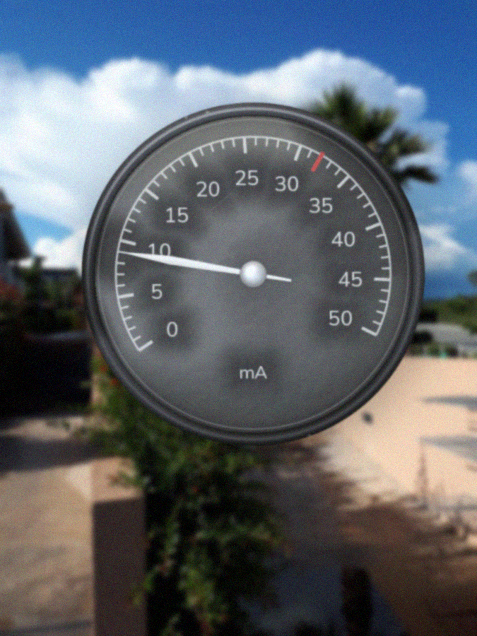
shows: 9 mA
